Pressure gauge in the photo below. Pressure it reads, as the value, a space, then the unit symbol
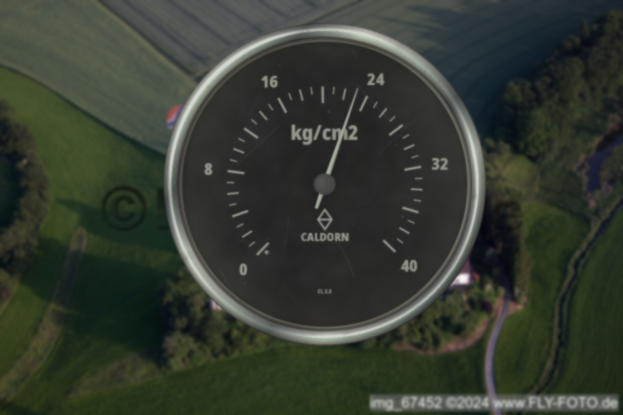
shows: 23 kg/cm²
